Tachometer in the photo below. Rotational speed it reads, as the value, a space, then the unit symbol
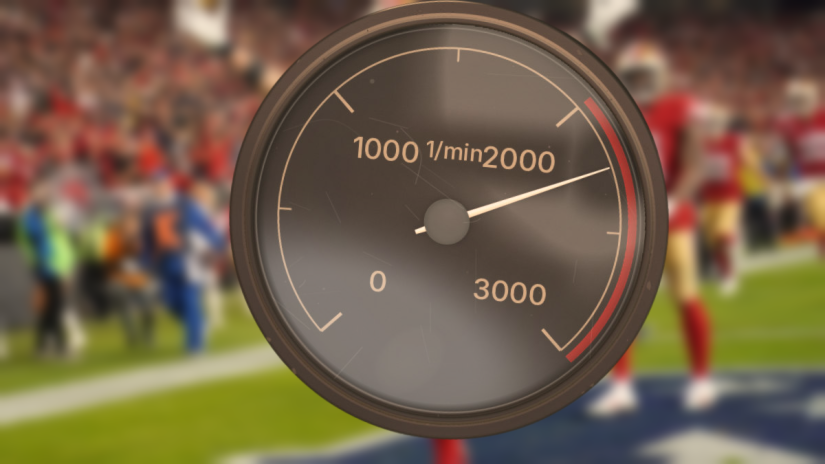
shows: 2250 rpm
